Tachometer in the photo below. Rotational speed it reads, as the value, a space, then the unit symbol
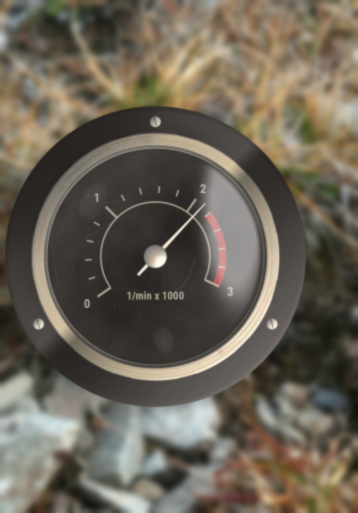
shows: 2100 rpm
